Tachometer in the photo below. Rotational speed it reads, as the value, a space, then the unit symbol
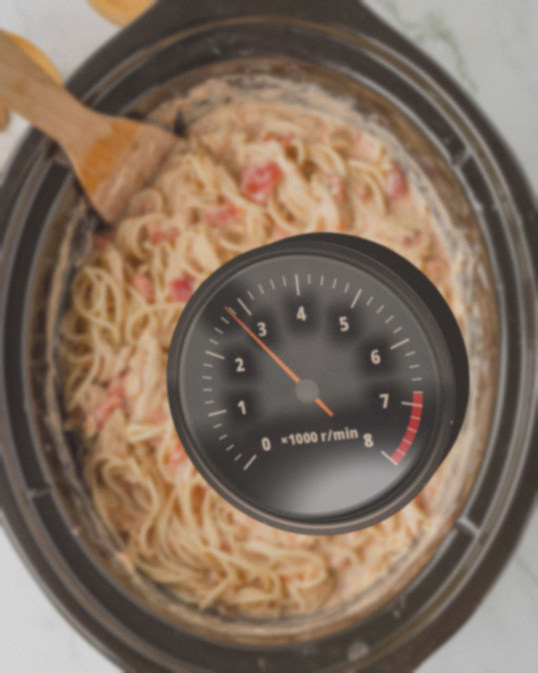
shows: 2800 rpm
